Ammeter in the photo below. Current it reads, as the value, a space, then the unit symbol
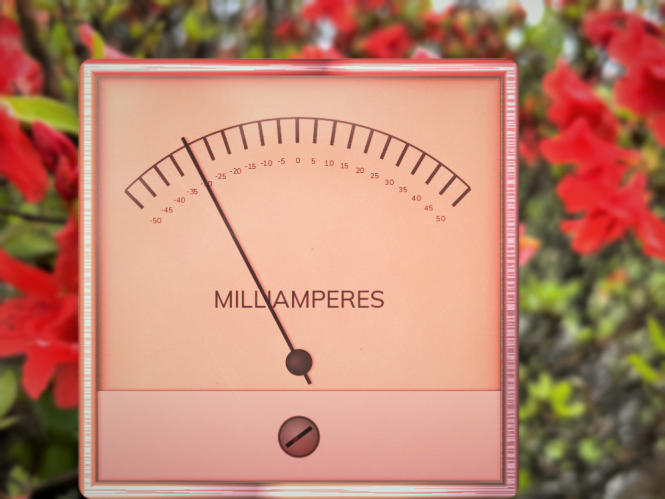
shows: -30 mA
